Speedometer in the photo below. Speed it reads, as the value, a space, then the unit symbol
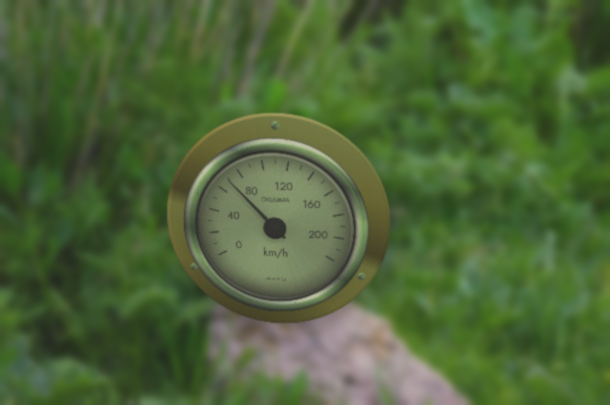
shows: 70 km/h
